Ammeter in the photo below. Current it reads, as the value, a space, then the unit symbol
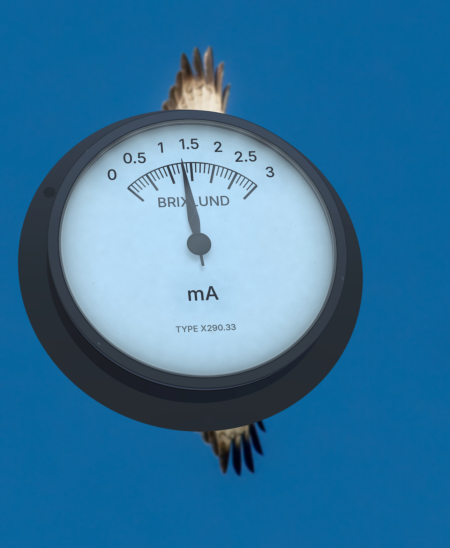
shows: 1.3 mA
